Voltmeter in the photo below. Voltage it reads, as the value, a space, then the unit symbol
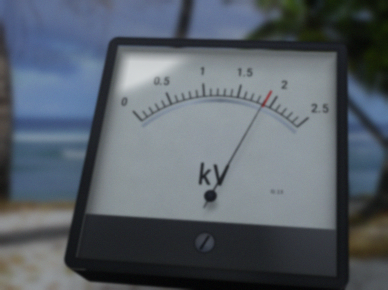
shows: 1.9 kV
